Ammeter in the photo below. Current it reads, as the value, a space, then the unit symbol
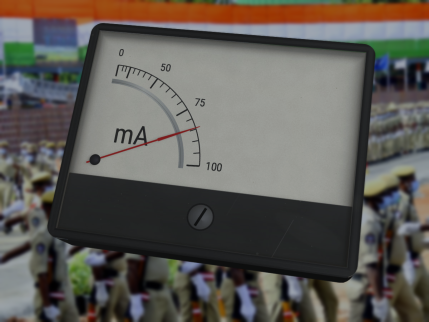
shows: 85 mA
